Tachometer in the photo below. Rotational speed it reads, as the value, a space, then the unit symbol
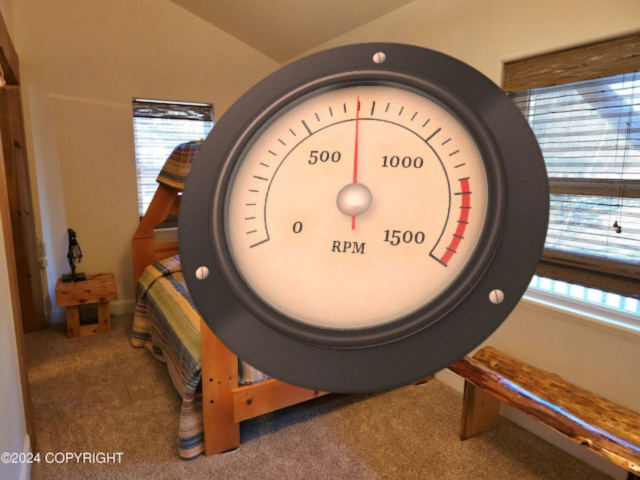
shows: 700 rpm
